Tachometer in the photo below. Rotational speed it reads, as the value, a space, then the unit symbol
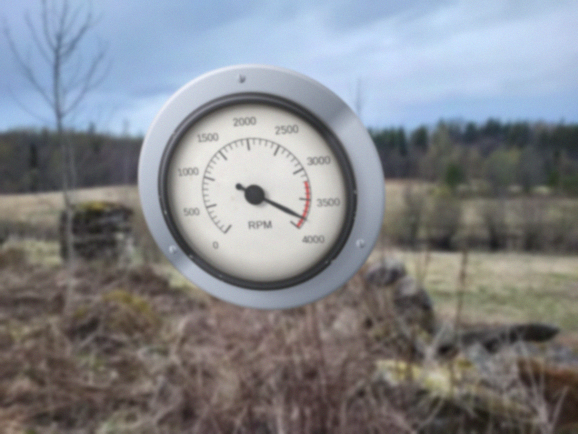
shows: 3800 rpm
